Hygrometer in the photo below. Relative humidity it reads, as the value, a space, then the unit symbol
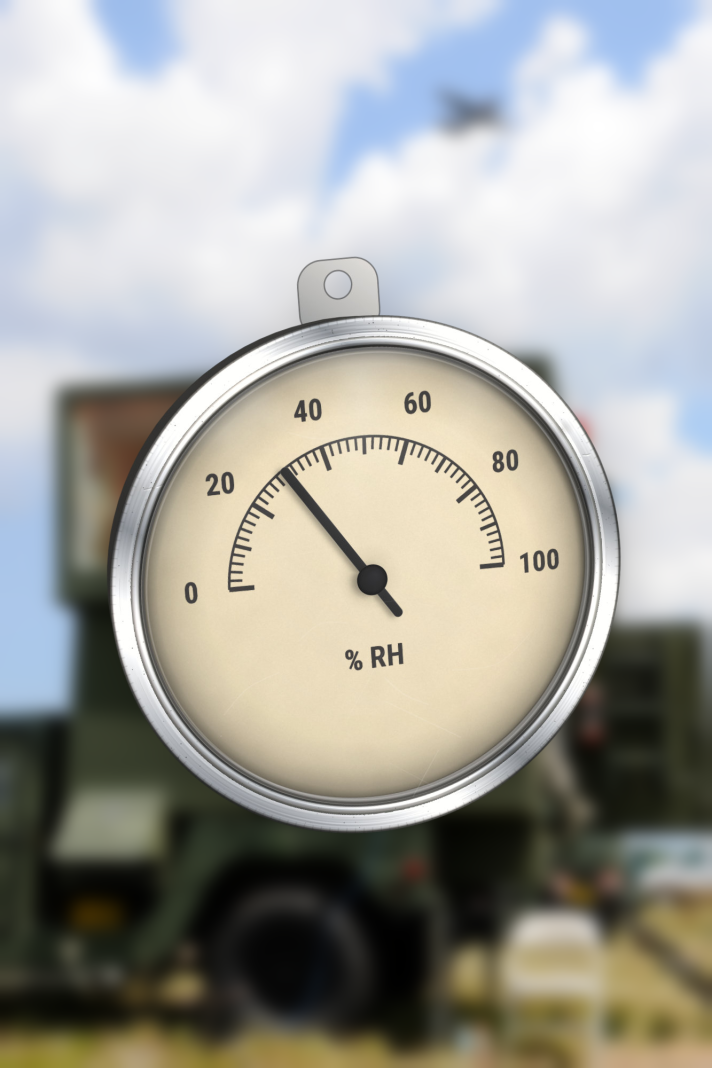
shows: 30 %
